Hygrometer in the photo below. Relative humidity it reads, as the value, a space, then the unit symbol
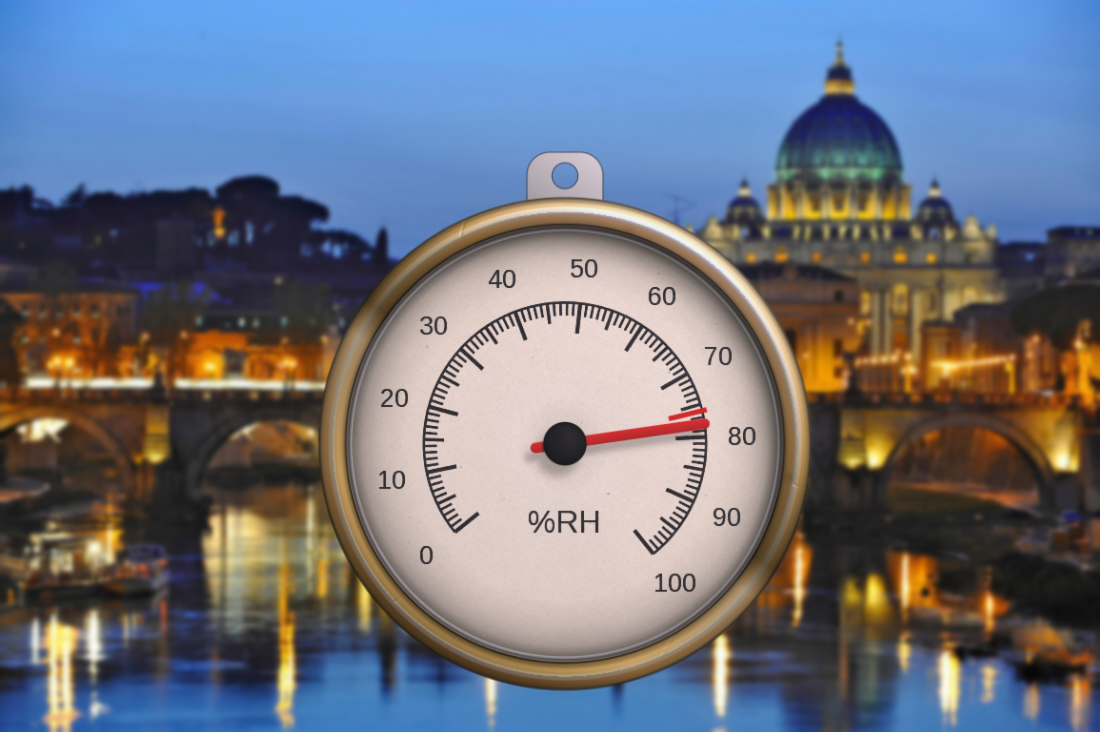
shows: 78 %
